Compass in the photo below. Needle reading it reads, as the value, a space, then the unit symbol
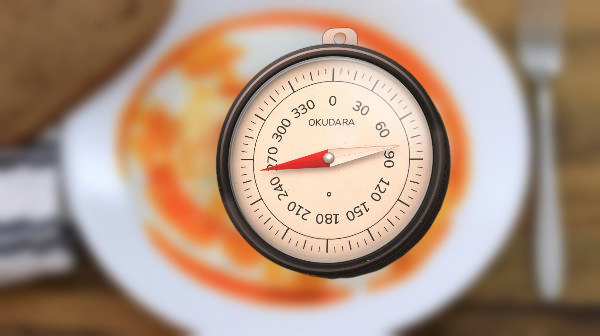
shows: 260 °
